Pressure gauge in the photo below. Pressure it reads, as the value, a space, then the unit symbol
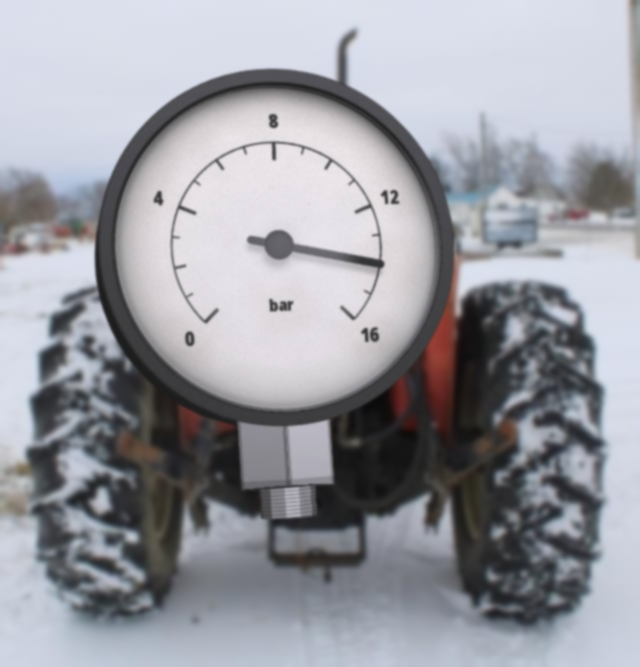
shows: 14 bar
